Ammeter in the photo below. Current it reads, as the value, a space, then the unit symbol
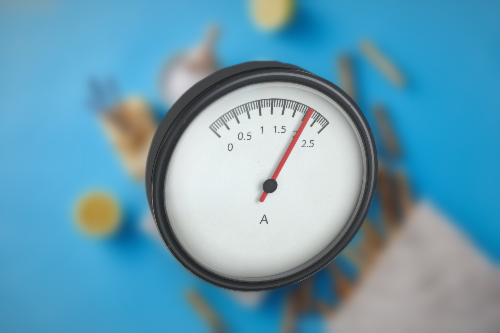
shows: 2 A
